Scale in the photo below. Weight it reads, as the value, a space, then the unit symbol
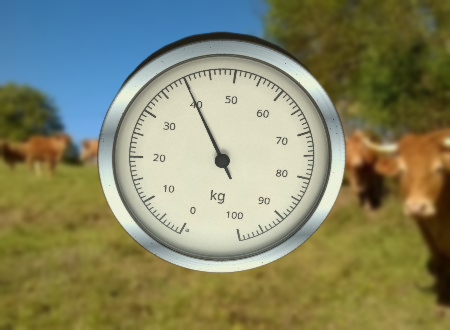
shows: 40 kg
